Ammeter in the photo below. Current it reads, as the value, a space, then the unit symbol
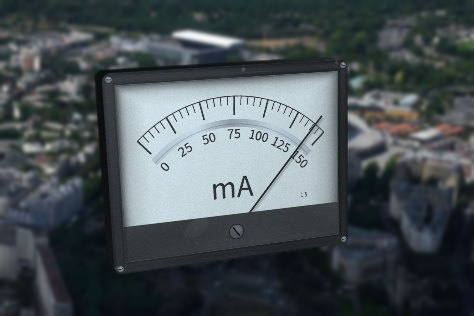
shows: 140 mA
